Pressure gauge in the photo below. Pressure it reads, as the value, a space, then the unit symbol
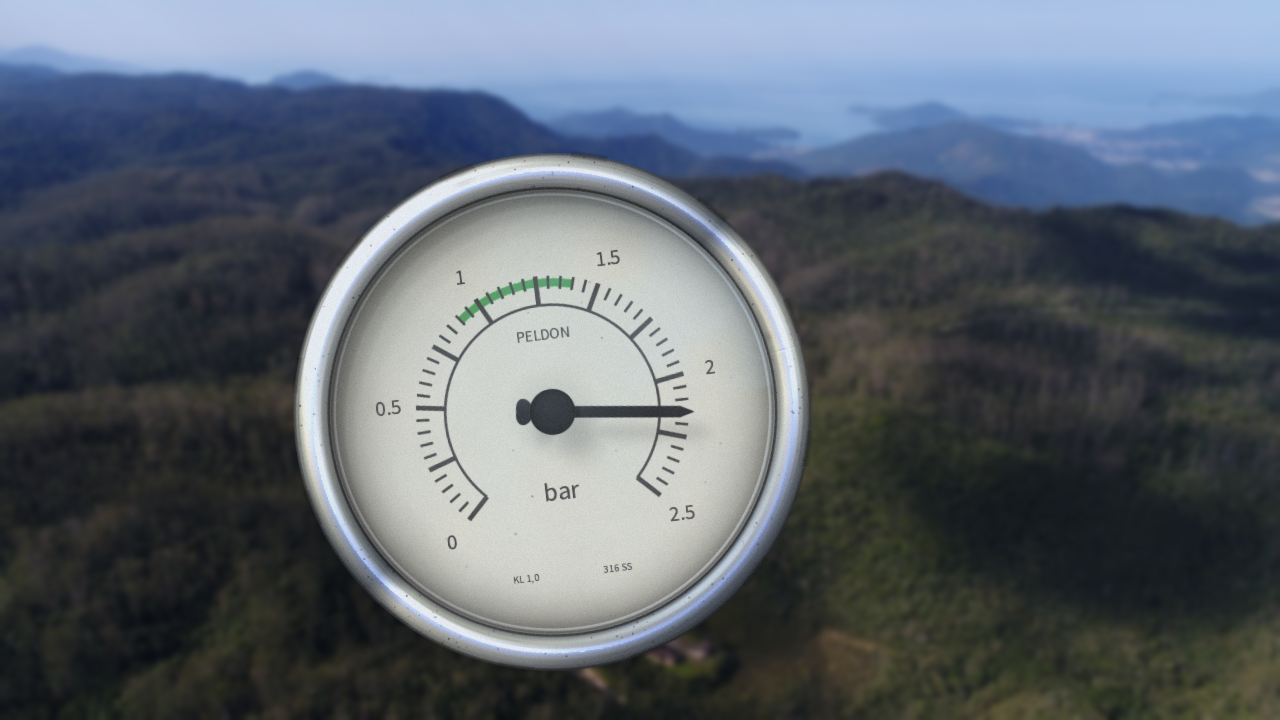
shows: 2.15 bar
